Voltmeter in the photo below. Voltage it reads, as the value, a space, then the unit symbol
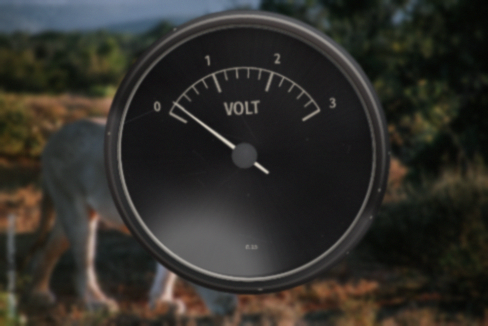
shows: 0.2 V
